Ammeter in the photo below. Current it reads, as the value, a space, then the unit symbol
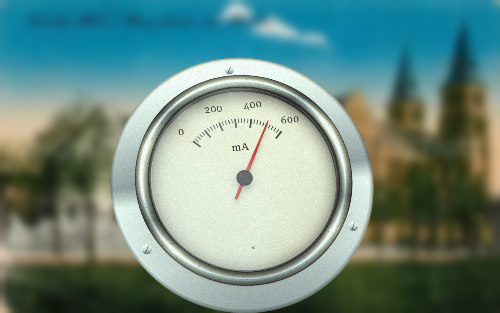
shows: 500 mA
